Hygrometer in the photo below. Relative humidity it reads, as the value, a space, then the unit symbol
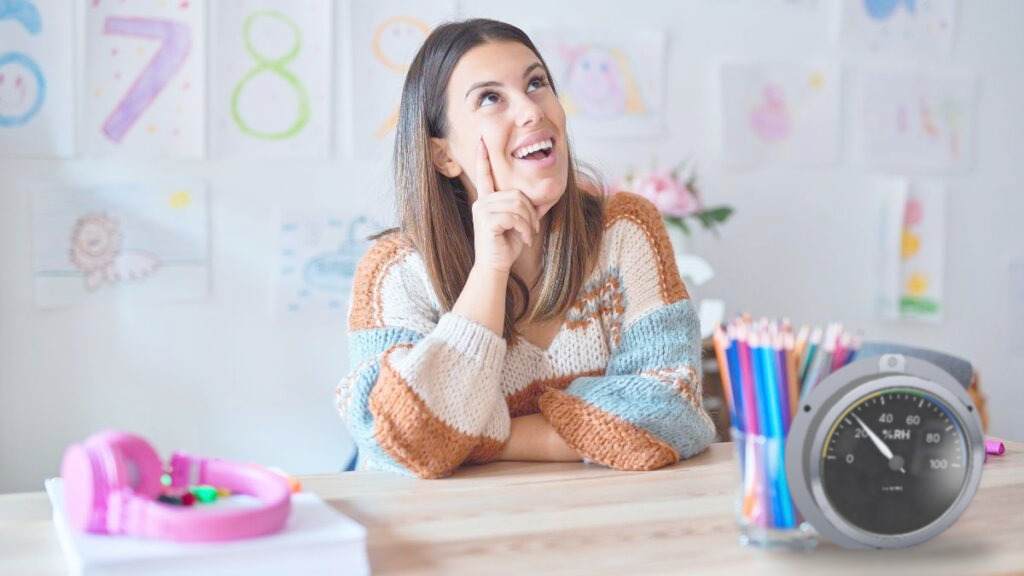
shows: 24 %
